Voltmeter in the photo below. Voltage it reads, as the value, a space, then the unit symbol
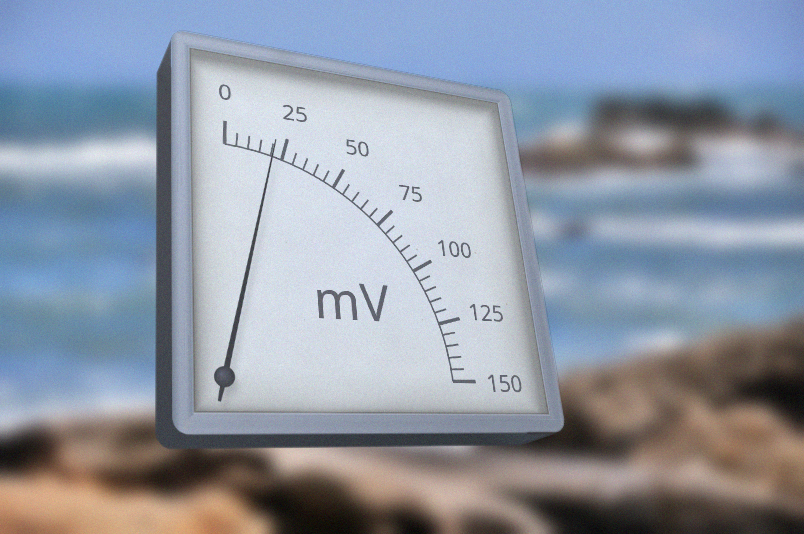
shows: 20 mV
